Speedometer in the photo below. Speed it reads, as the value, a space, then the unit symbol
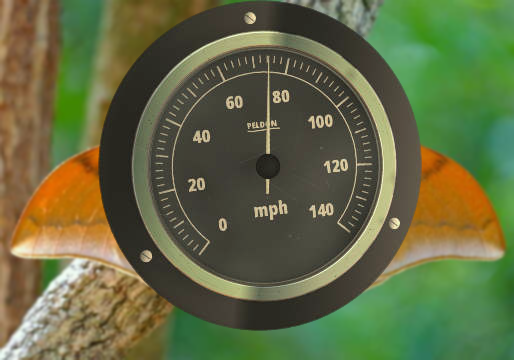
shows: 74 mph
